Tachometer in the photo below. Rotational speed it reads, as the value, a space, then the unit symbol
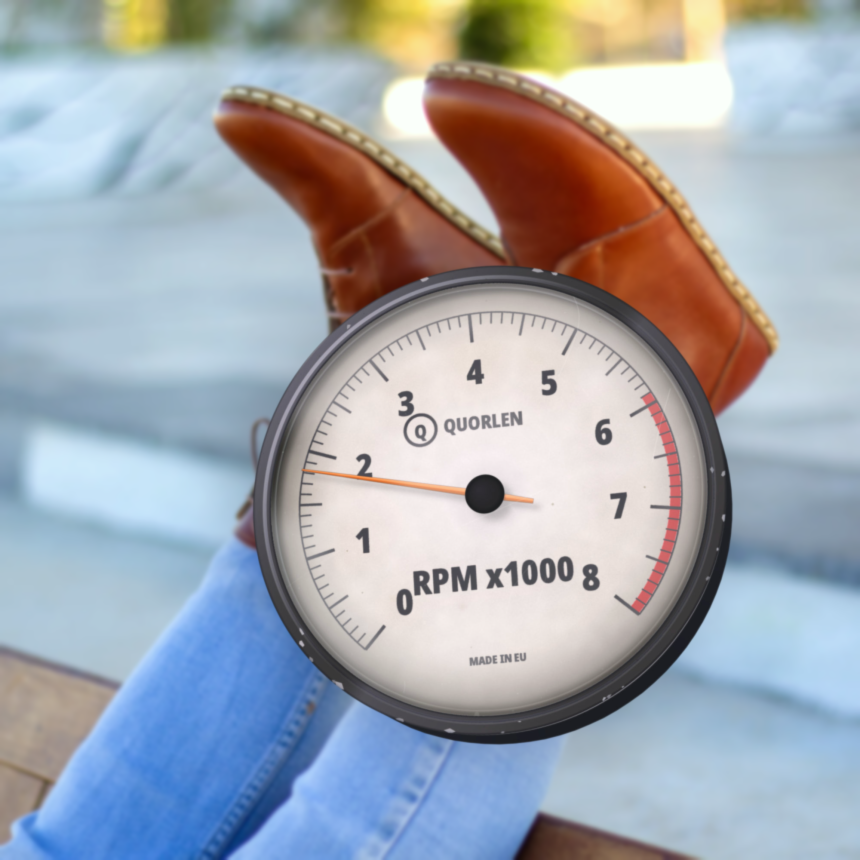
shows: 1800 rpm
